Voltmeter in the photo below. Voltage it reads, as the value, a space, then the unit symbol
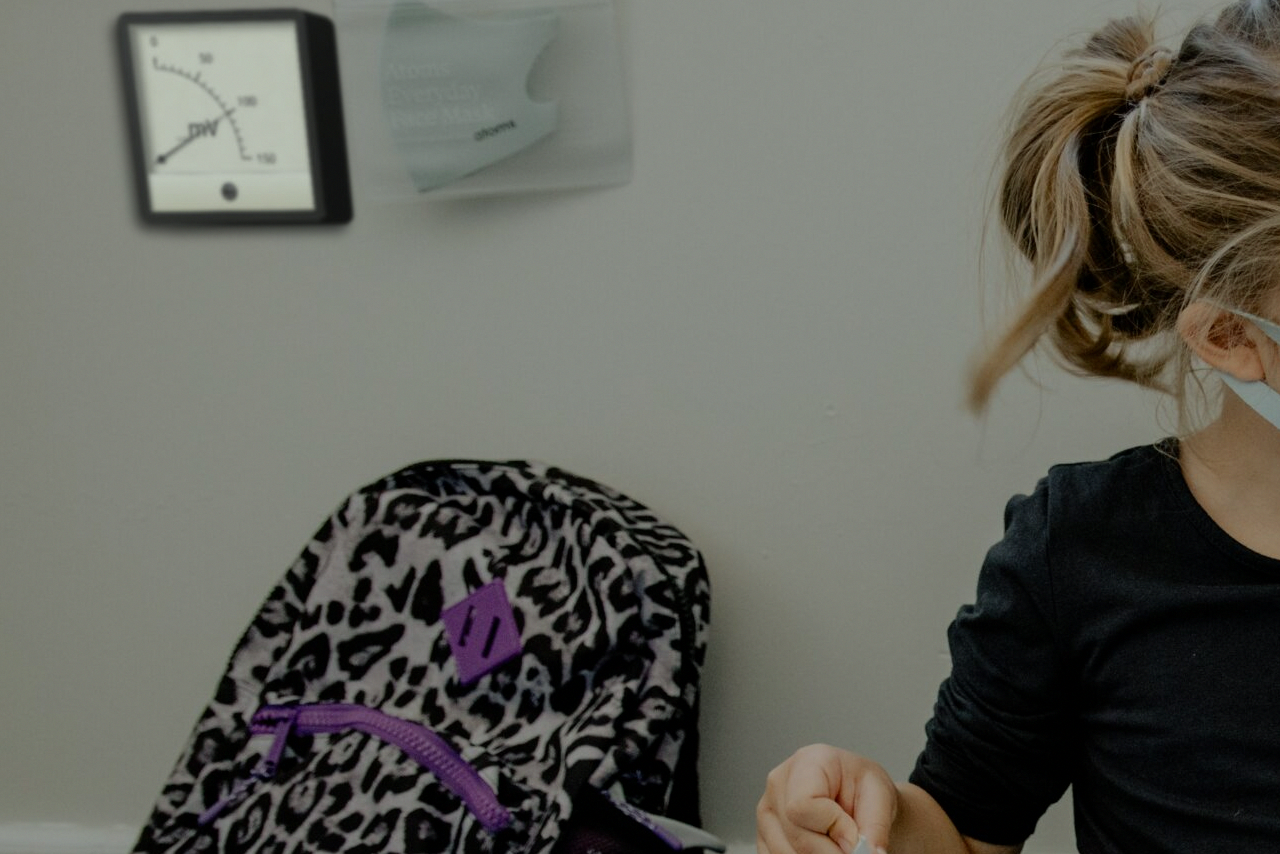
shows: 100 mV
